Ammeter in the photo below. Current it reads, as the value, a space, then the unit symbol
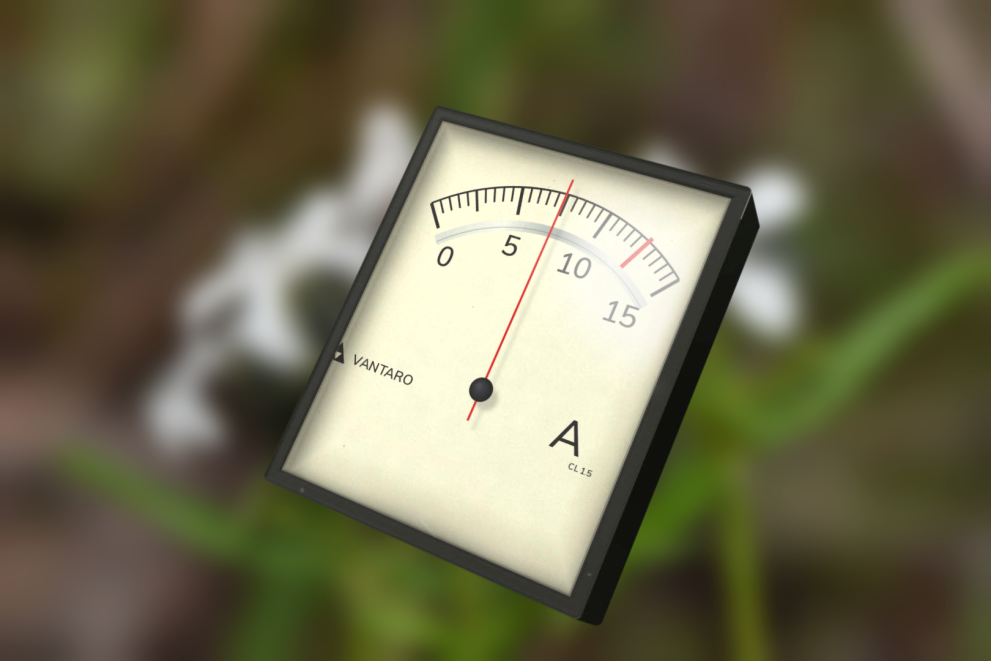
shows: 7.5 A
